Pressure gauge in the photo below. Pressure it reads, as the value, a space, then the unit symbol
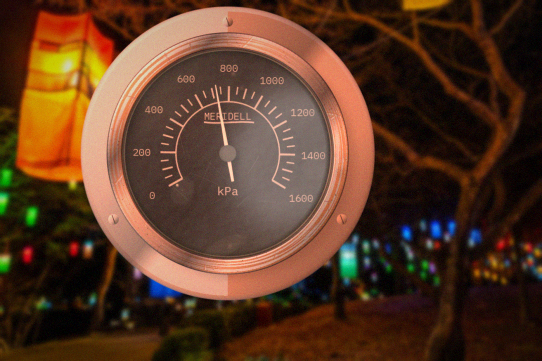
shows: 725 kPa
